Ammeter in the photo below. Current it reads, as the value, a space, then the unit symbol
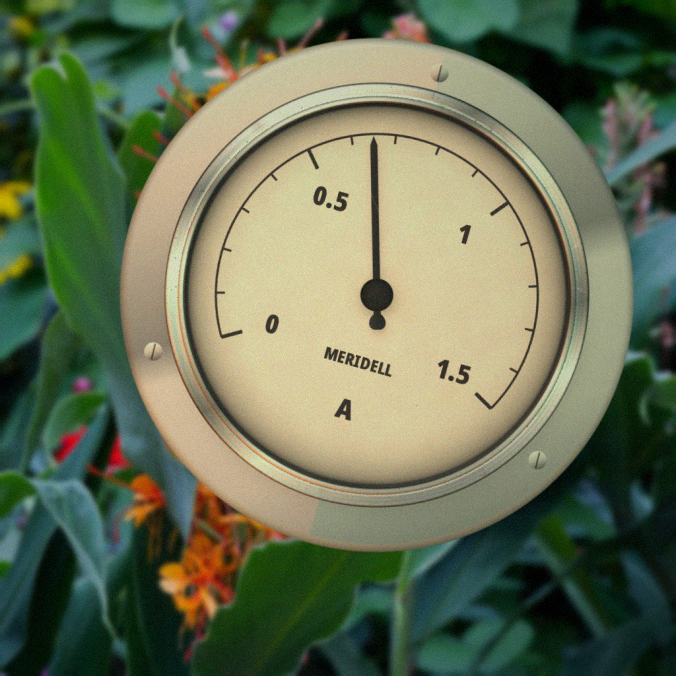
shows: 0.65 A
